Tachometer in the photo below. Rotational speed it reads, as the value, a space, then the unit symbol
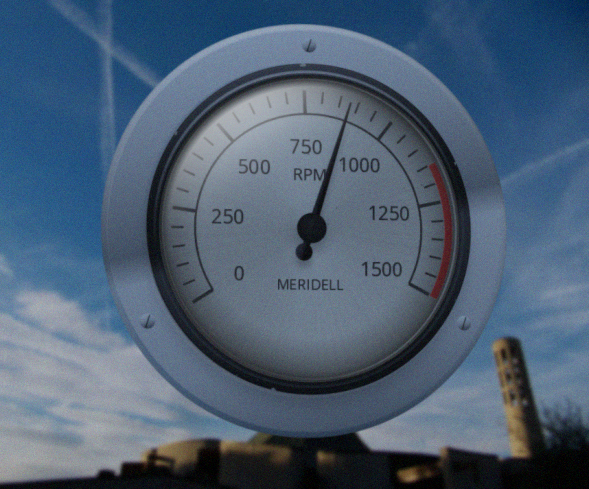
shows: 875 rpm
